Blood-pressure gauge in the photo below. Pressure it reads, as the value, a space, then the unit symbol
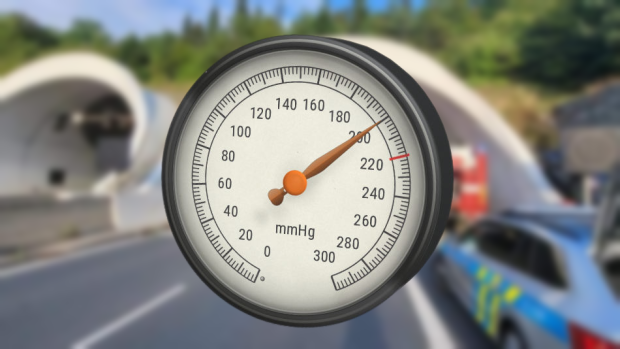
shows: 200 mmHg
